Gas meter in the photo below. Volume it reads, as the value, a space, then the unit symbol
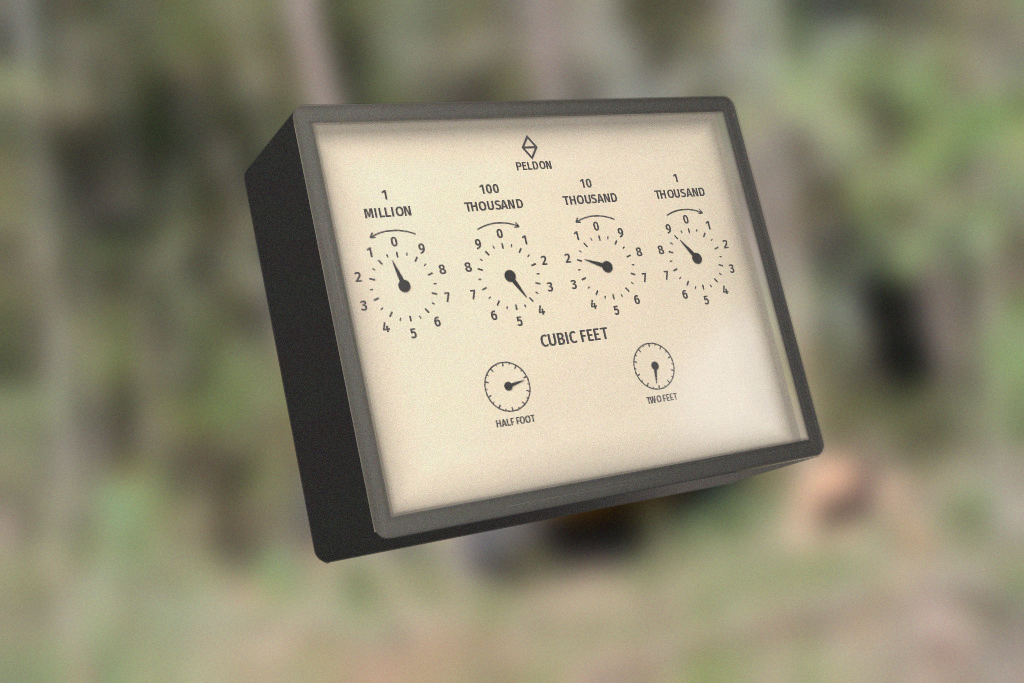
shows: 41900 ft³
